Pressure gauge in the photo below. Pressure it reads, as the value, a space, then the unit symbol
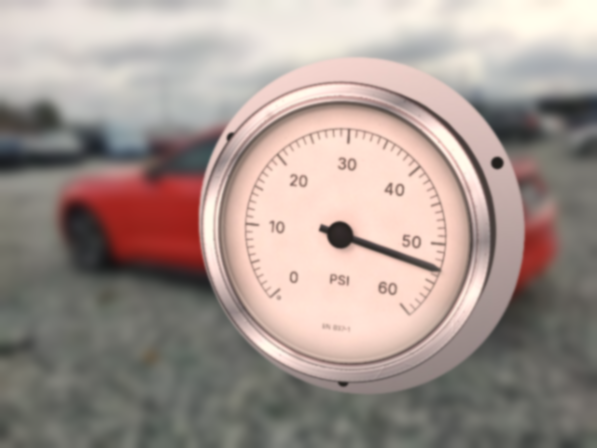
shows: 53 psi
